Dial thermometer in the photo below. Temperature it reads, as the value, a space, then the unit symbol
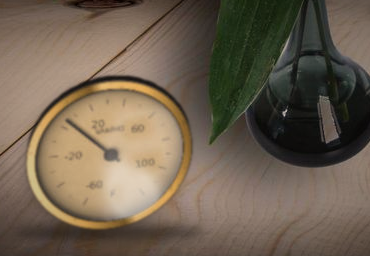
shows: 5 °F
